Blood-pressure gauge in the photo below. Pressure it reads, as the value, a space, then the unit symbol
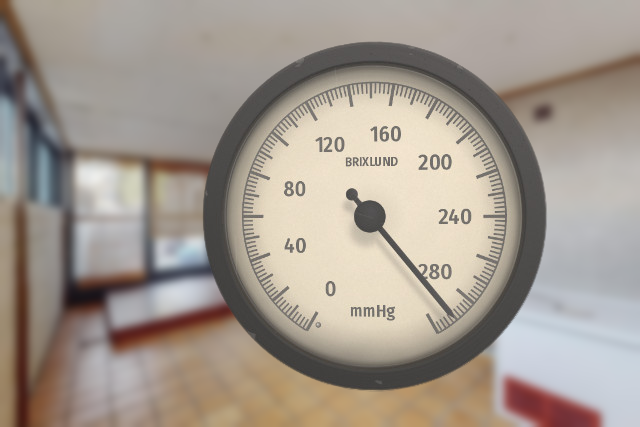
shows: 290 mmHg
